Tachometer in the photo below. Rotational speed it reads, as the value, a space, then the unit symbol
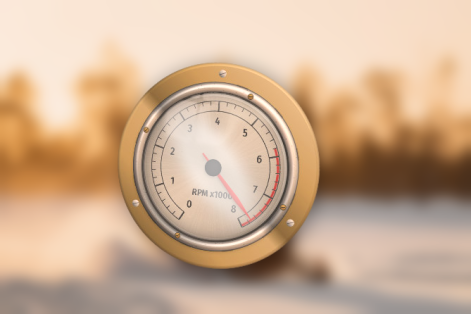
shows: 7700 rpm
